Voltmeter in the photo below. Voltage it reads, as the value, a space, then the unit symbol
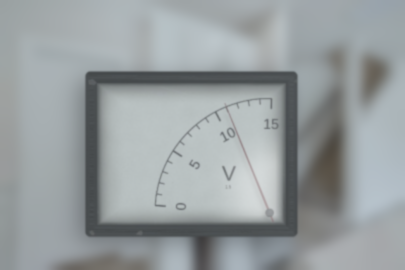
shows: 11 V
